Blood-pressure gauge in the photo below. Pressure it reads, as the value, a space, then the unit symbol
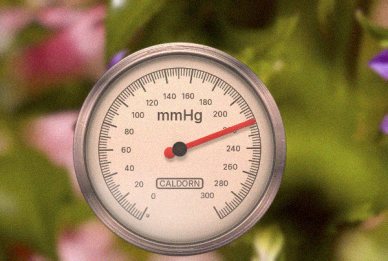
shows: 220 mmHg
